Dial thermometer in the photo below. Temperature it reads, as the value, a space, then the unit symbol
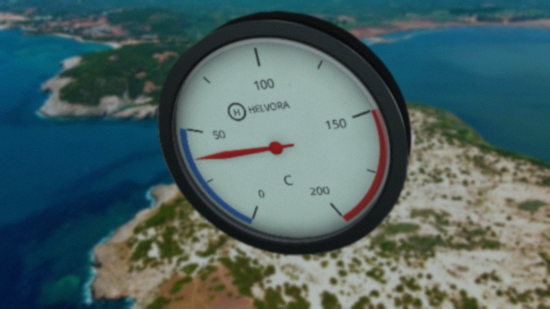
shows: 37.5 °C
